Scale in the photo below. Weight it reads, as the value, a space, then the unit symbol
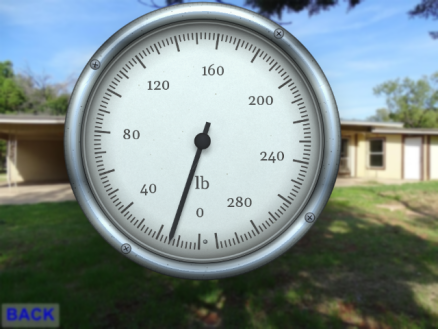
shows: 14 lb
